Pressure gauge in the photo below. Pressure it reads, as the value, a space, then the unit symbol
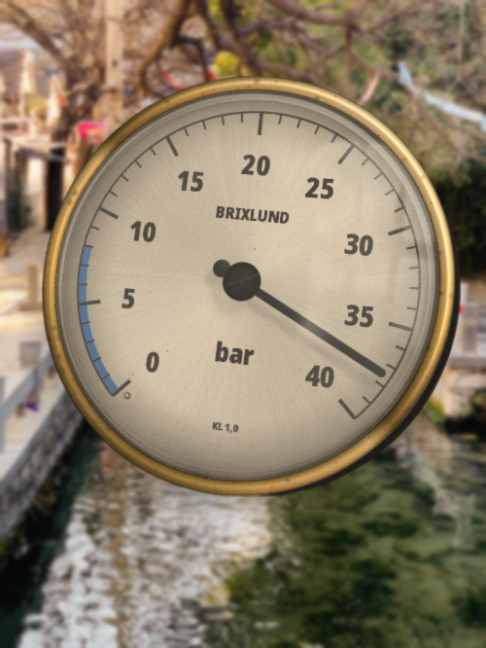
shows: 37.5 bar
